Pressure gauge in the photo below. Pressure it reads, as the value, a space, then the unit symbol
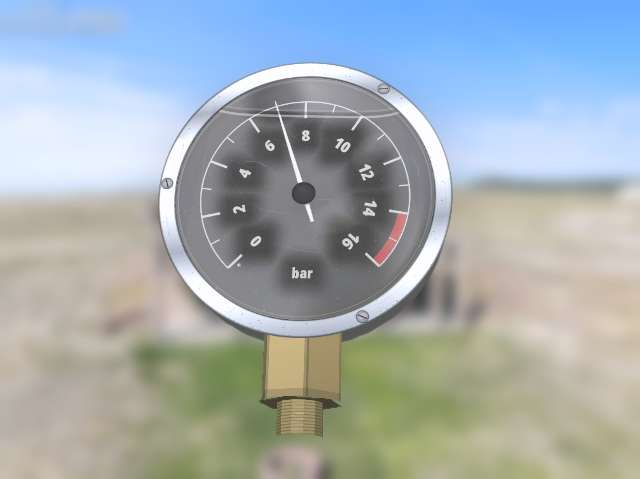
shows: 7 bar
